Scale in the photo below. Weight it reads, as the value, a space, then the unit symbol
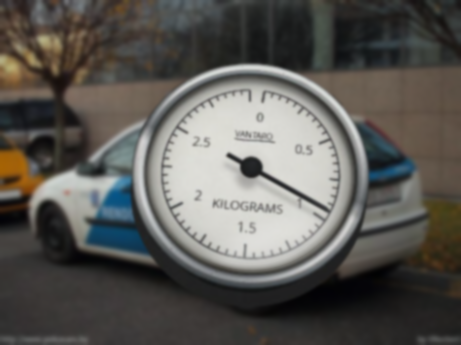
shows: 0.95 kg
